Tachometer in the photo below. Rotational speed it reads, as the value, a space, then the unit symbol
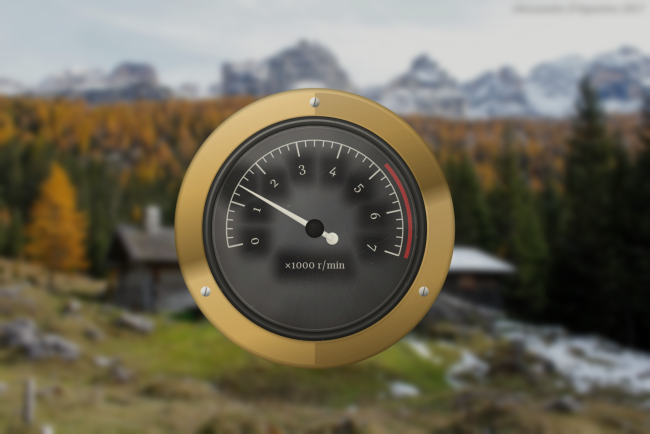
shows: 1400 rpm
